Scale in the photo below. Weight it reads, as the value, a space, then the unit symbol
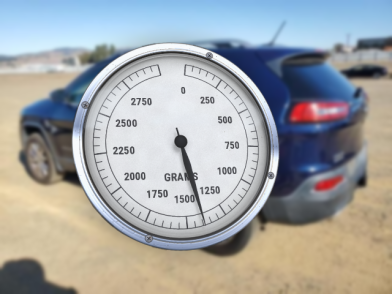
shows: 1400 g
